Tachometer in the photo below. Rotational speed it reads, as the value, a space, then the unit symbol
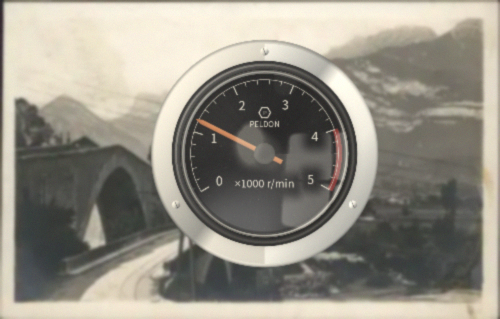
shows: 1200 rpm
